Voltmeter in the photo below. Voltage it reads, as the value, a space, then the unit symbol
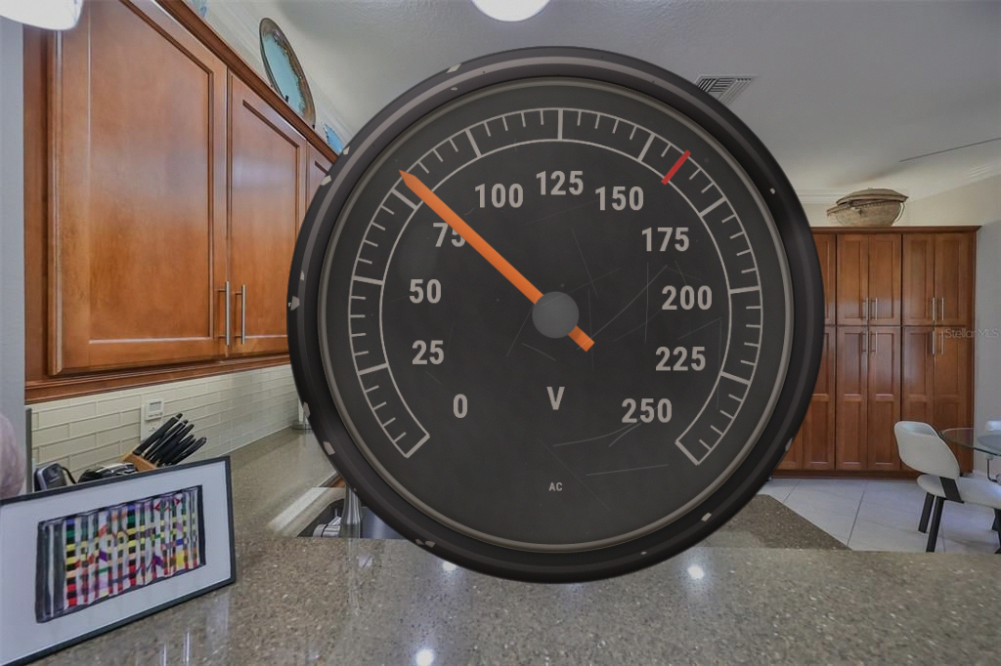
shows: 80 V
